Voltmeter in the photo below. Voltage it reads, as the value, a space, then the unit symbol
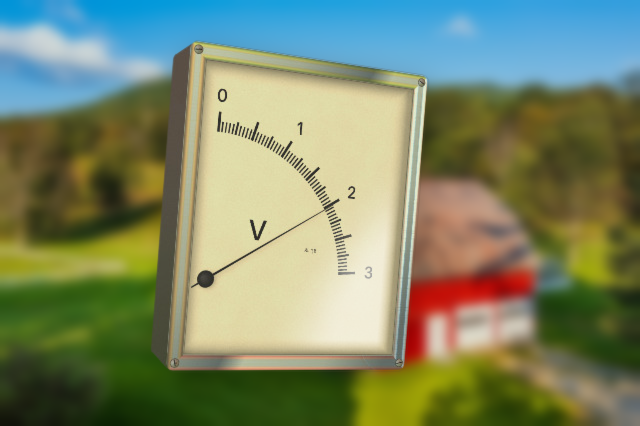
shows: 2 V
